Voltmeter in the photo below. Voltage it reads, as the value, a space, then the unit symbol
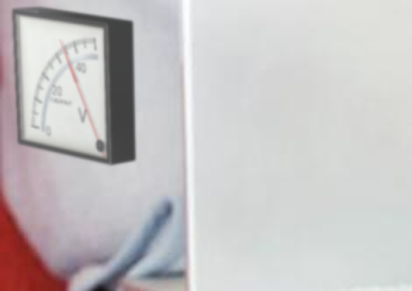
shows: 35 V
